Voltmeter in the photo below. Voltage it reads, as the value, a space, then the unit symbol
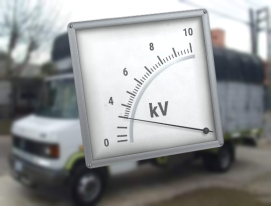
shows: 3 kV
